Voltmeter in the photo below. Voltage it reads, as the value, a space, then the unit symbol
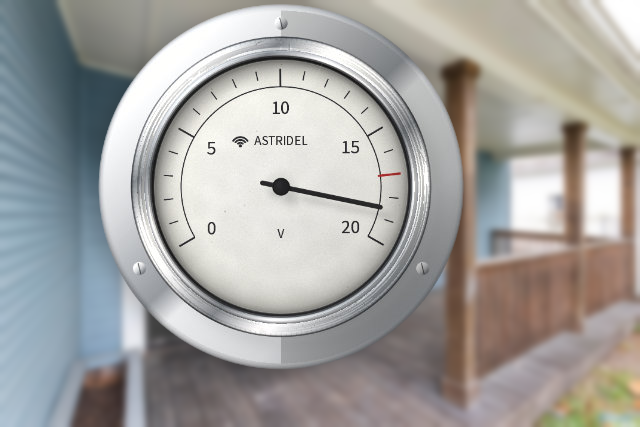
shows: 18.5 V
